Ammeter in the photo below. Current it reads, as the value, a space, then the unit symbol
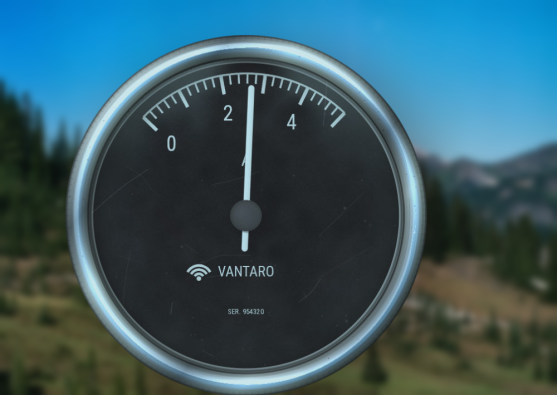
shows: 2.7 A
